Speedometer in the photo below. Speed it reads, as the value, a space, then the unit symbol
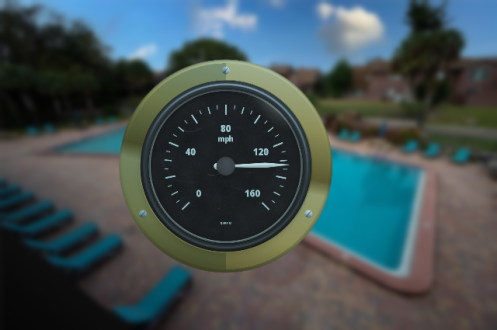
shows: 132.5 mph
